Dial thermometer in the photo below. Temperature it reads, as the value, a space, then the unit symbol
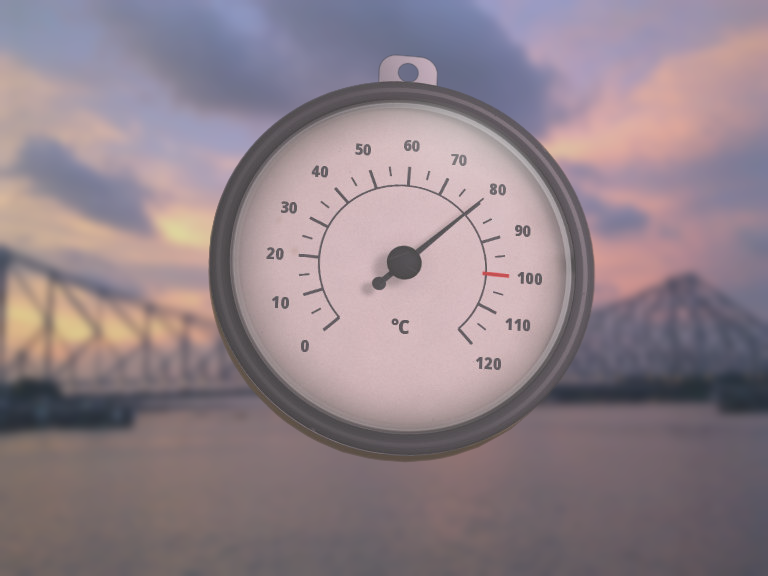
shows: 80 °C
